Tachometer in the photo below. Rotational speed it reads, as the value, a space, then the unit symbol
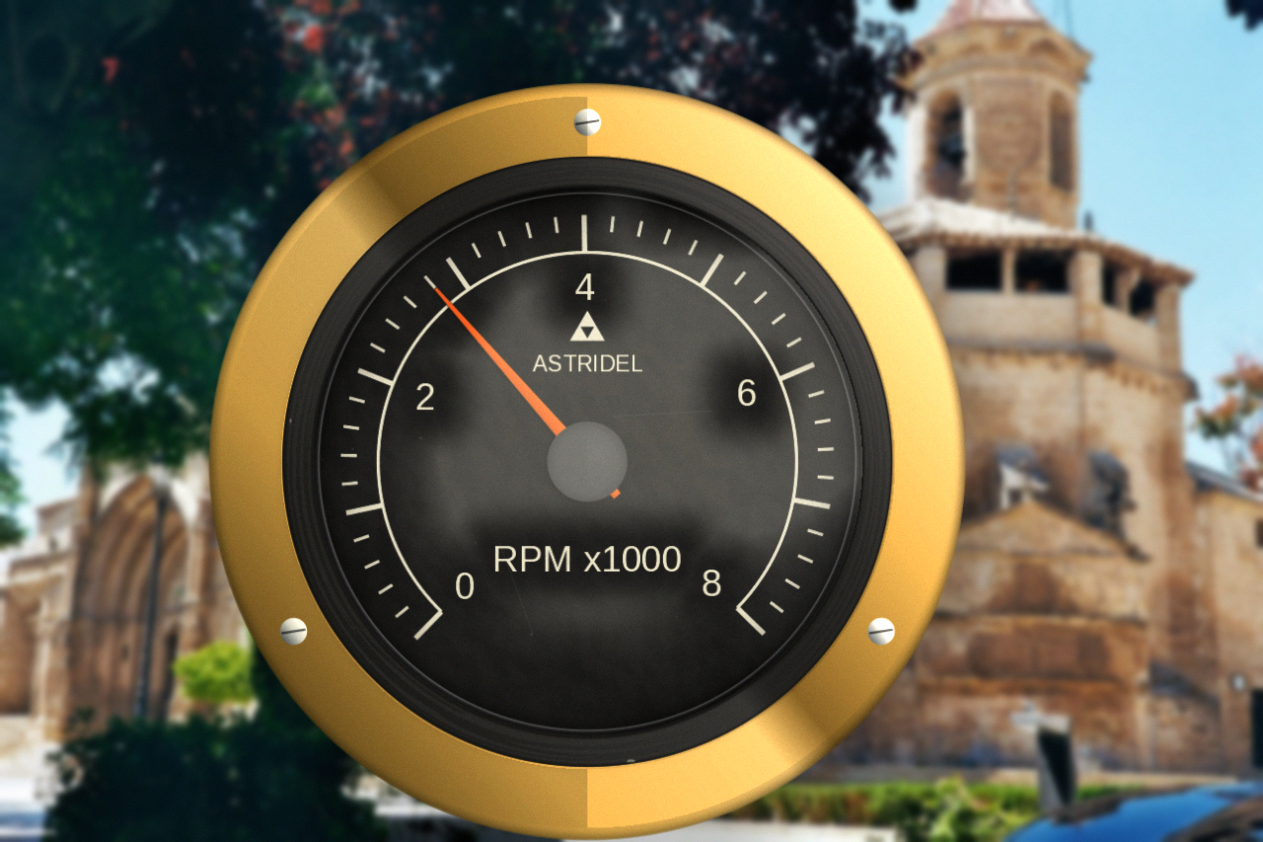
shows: 2800 rpm
